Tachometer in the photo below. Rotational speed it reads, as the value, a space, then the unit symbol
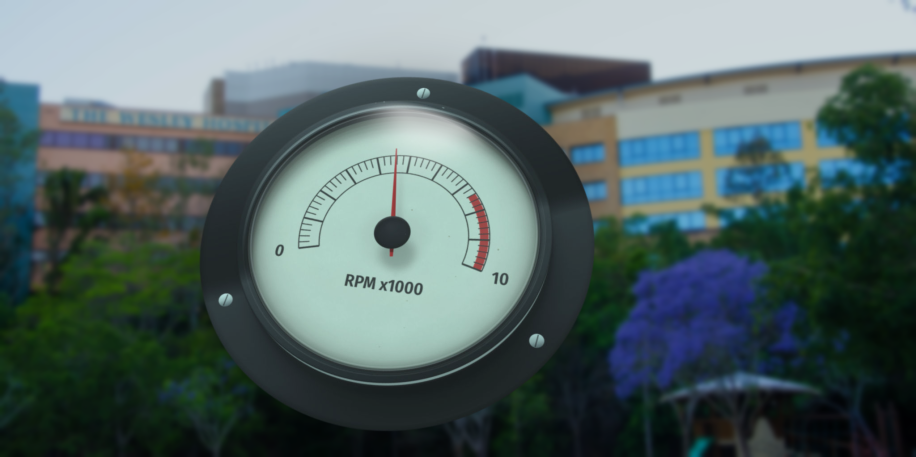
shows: 4600 rpm
